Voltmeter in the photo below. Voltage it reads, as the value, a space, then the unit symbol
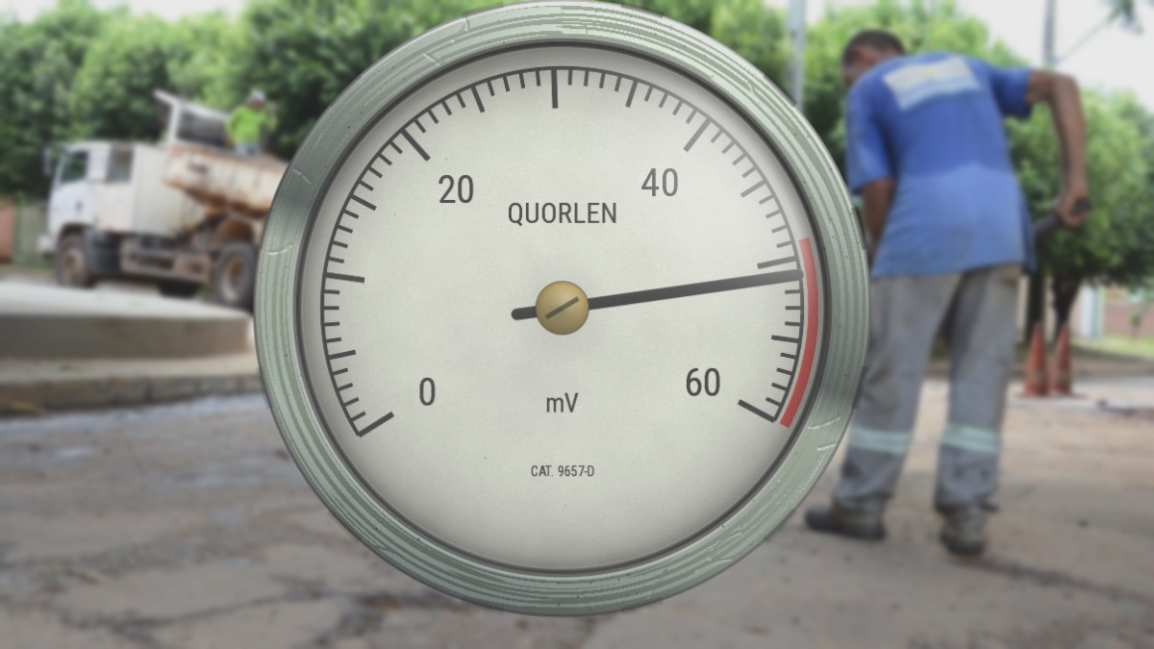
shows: 51 mV
